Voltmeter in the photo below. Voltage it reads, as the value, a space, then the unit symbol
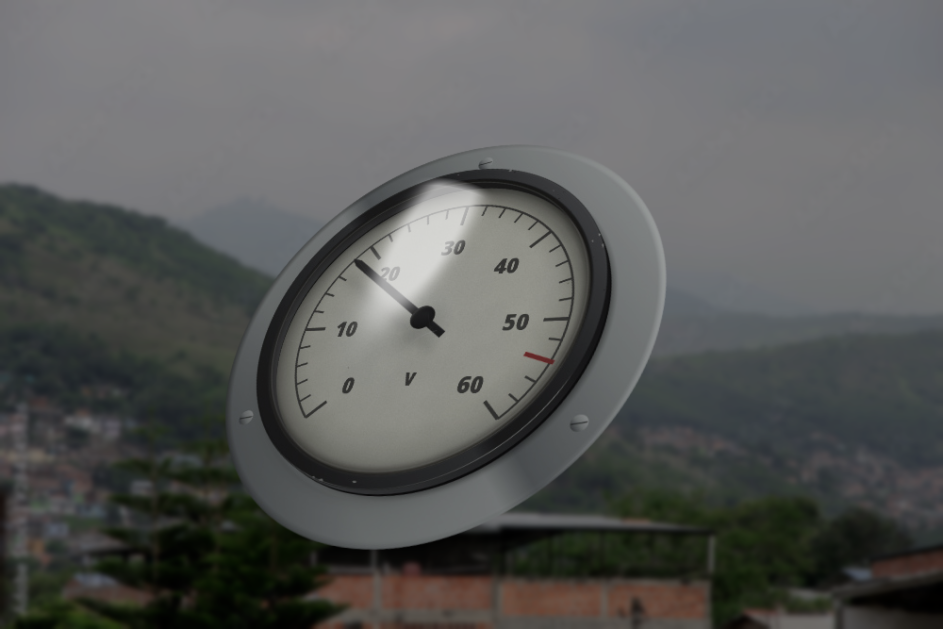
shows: 18 V
